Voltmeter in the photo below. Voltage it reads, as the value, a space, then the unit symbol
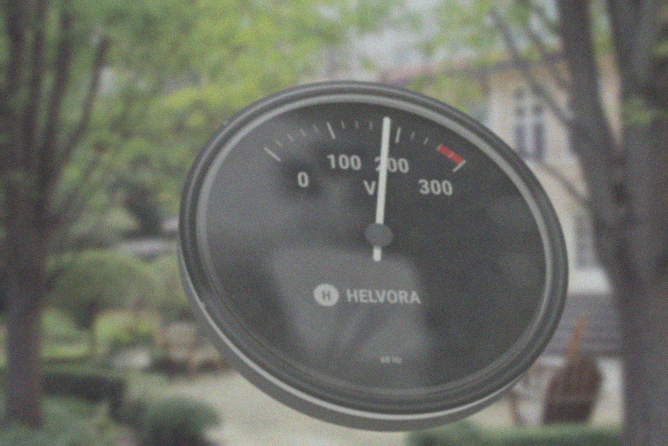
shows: 180 V
